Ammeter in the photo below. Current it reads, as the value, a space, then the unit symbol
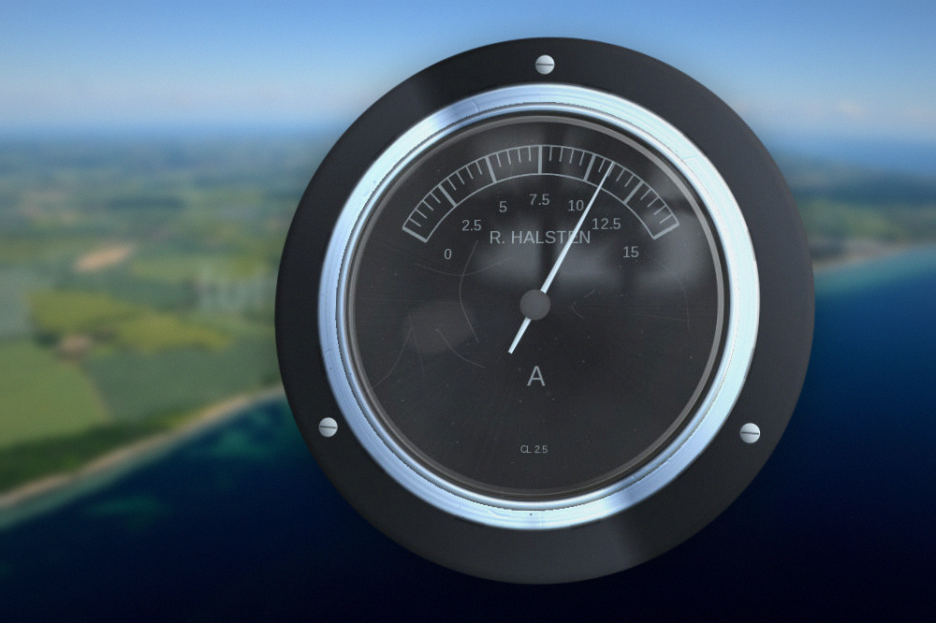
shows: 11 A
